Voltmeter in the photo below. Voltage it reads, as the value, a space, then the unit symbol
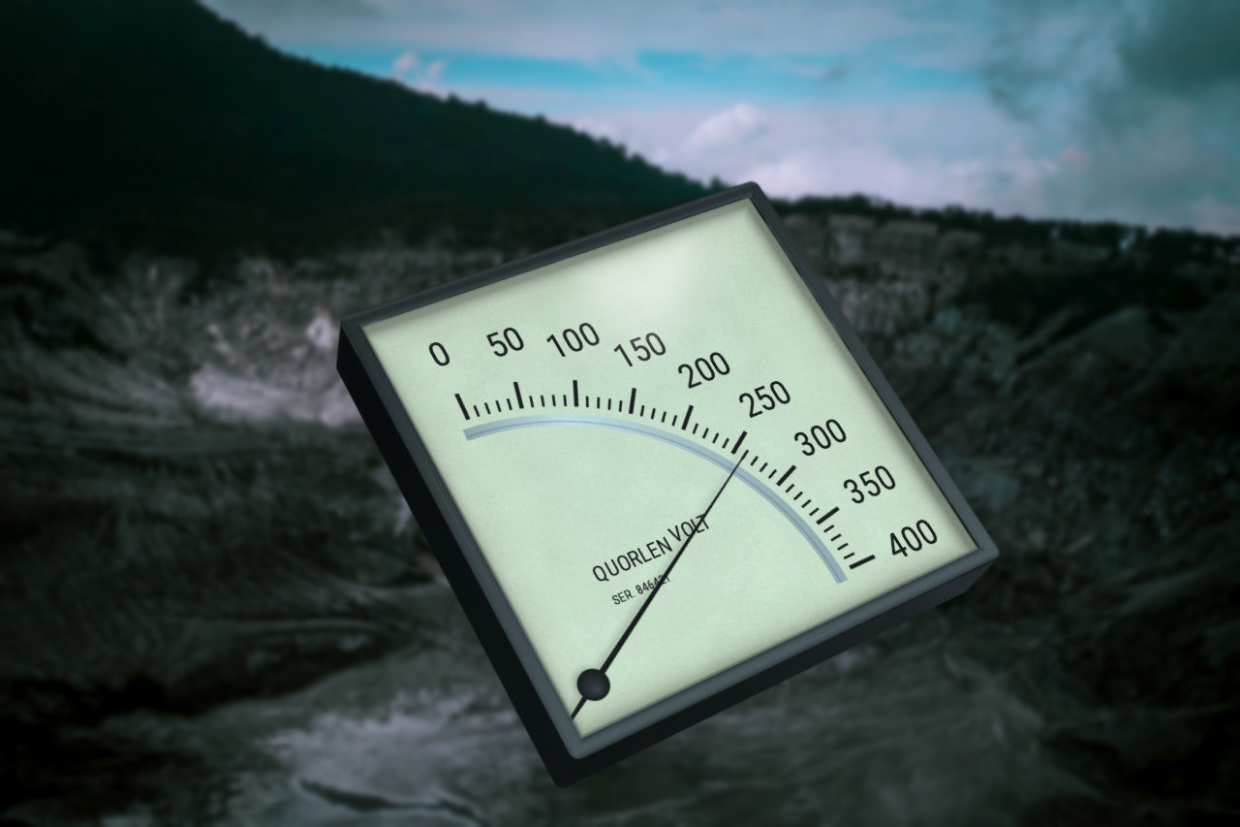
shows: 260 V
